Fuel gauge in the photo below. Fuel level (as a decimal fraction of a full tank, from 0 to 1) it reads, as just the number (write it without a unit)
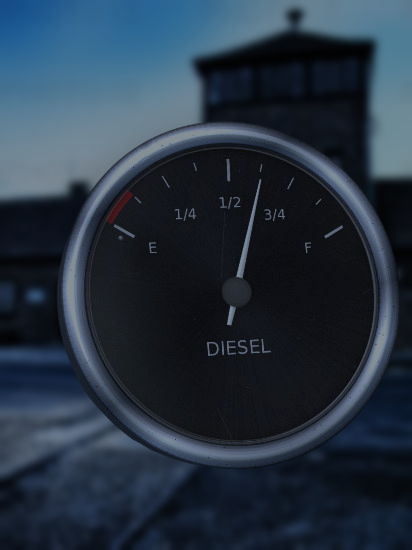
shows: 0.625
